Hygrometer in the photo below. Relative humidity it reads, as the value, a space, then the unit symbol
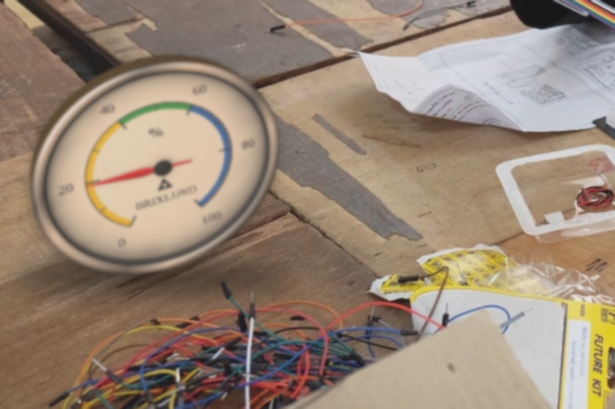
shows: 20 %
